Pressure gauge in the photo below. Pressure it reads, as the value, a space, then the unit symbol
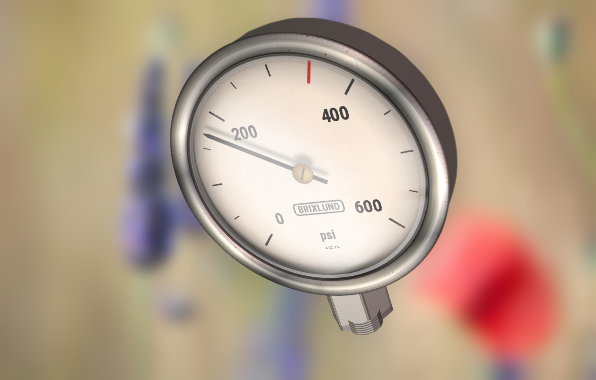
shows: 175 psi
